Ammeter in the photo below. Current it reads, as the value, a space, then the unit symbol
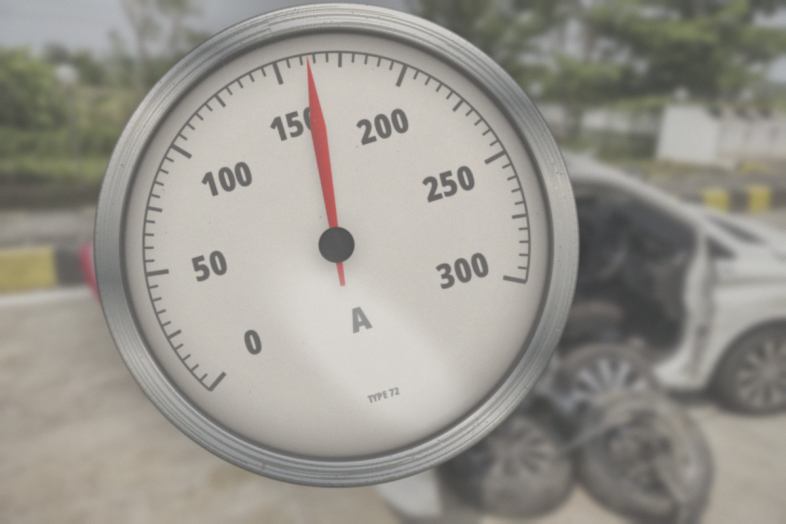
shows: 162.5 A
